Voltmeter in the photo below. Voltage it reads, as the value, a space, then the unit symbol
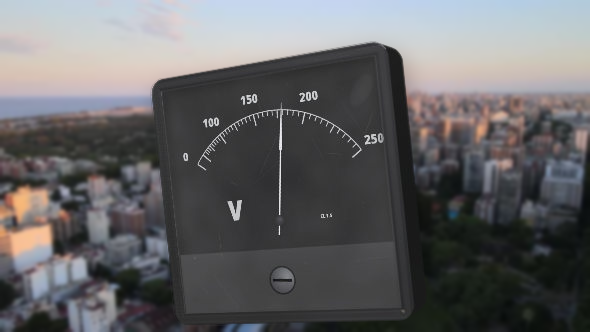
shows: 180 V
